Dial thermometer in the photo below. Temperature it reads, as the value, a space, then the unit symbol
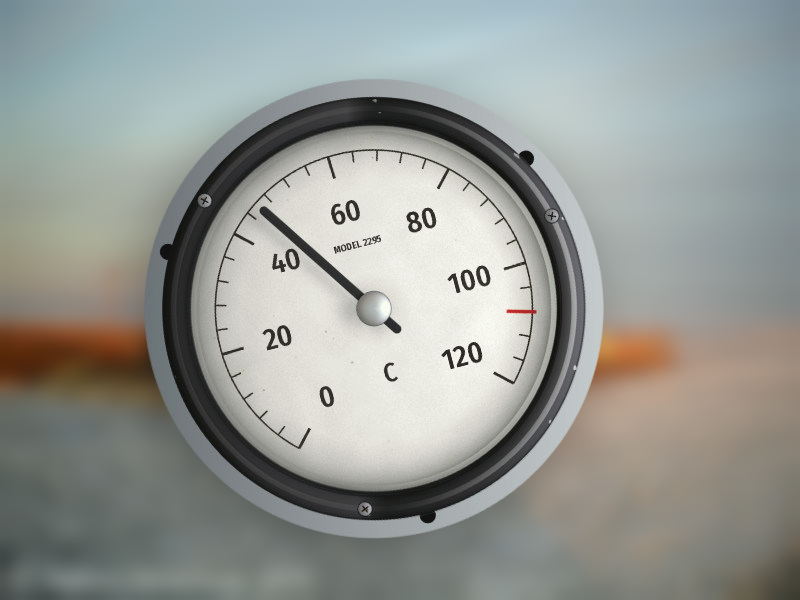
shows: 46 °C
